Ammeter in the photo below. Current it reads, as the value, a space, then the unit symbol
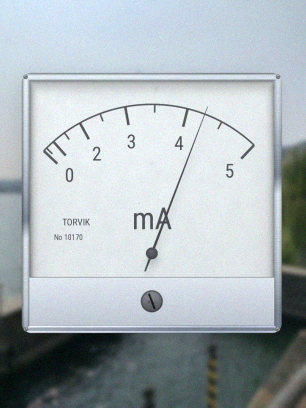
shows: 4.25 mA
